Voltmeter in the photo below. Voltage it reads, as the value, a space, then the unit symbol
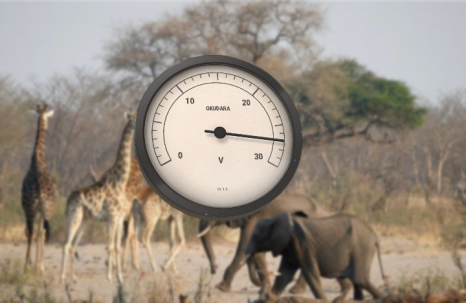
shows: 27 V
